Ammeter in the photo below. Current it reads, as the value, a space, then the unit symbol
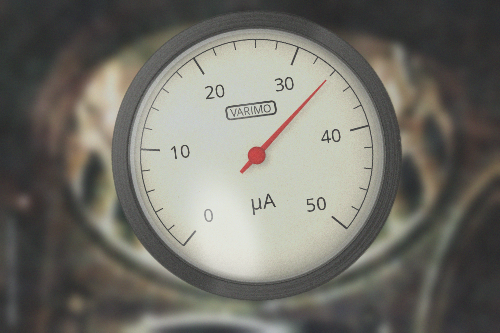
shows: 34 µA
